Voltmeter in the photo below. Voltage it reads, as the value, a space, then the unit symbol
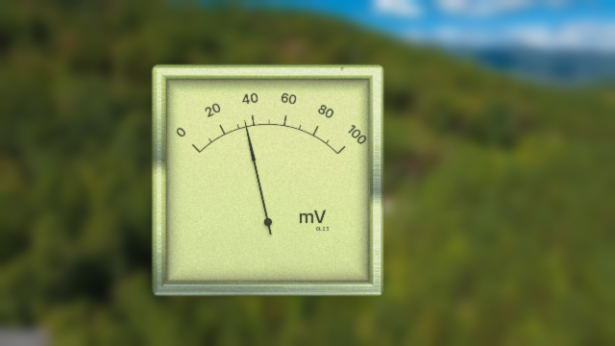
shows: 35 mV
